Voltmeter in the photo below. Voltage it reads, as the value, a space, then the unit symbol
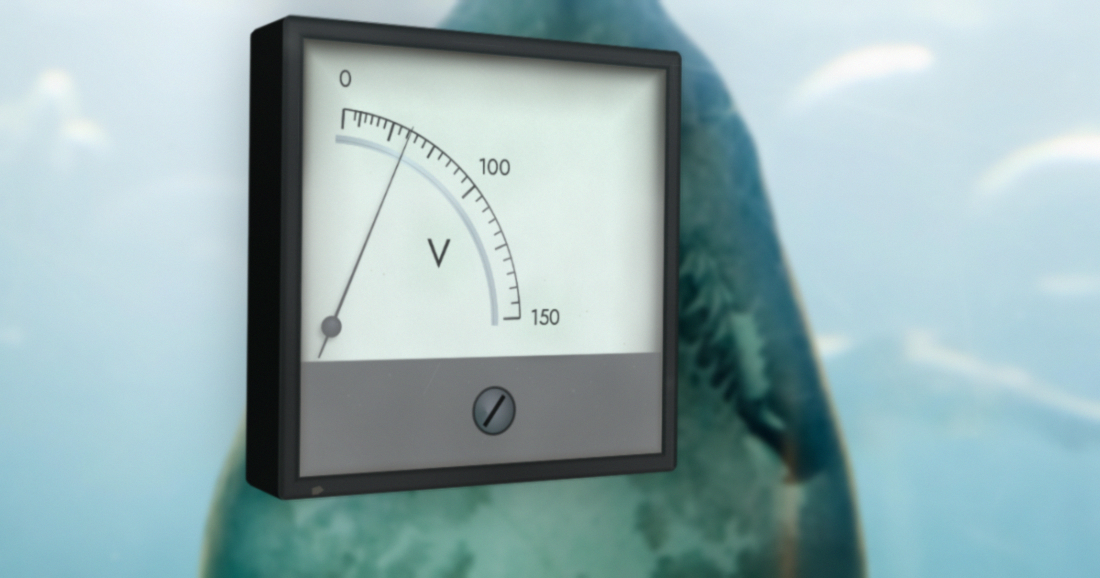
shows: 60 V
